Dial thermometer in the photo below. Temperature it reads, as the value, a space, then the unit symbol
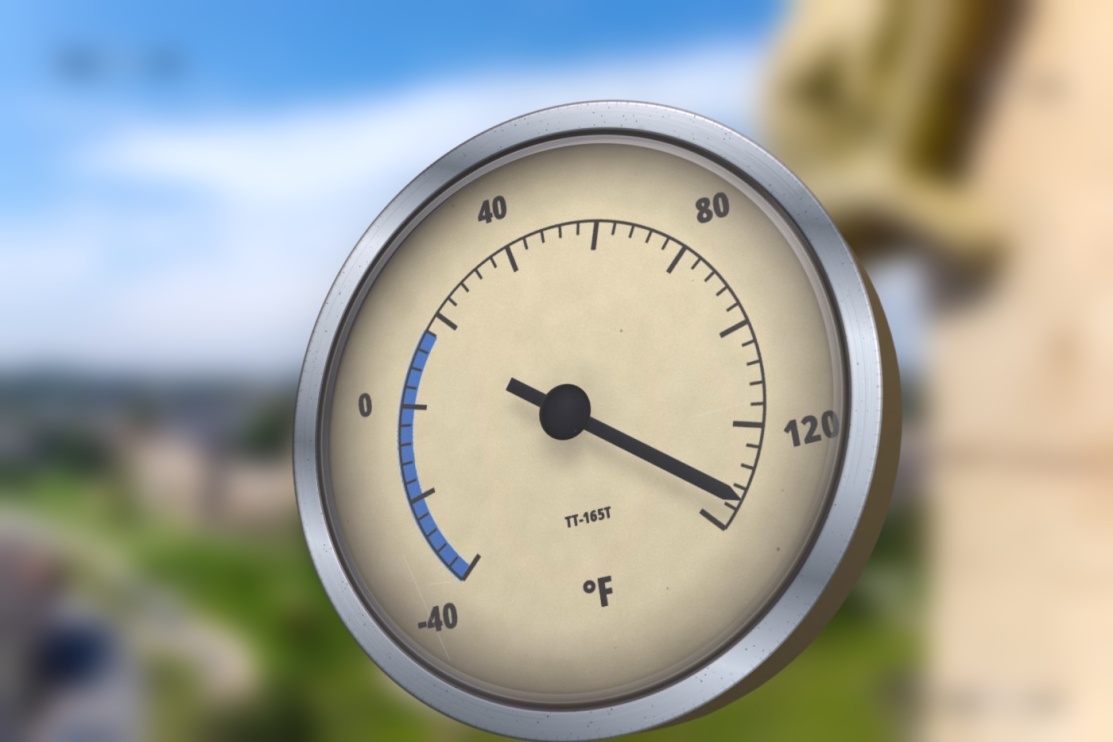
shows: 134 °F
